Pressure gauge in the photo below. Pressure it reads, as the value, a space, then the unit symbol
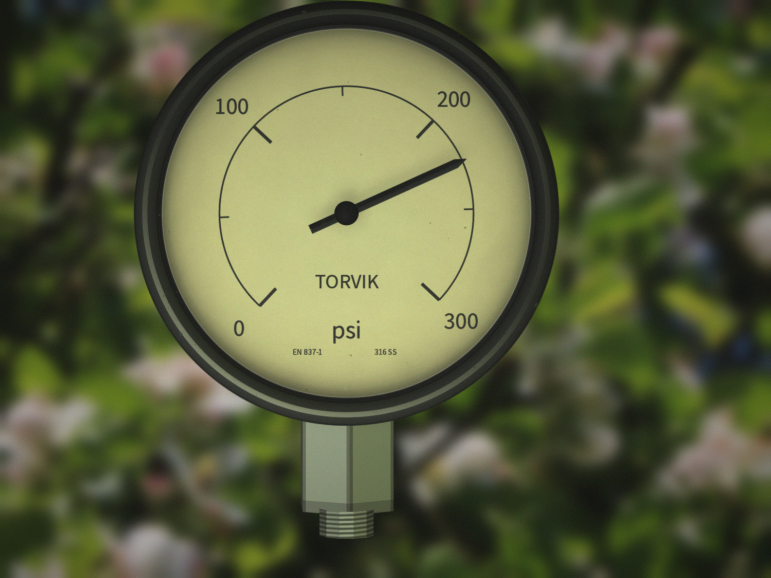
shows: 225 psi
